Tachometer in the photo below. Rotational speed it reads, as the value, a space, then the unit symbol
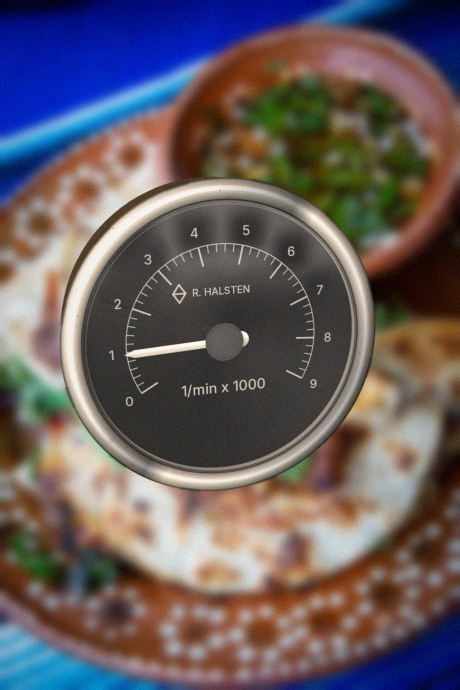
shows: 1000 rpm
